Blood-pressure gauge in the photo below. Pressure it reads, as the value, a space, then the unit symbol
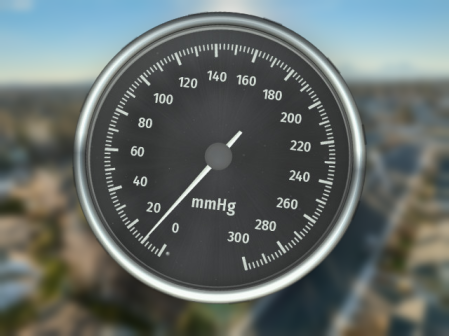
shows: 10 mmHg
